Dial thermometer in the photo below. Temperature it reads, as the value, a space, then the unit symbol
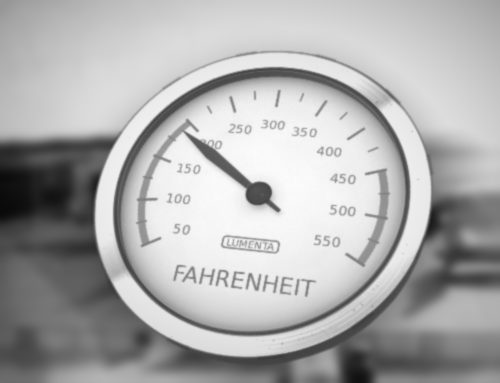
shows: 187.5 °F
